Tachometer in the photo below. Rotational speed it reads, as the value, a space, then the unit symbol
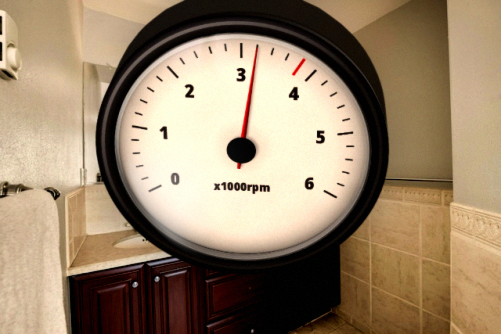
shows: 3200 rpm
